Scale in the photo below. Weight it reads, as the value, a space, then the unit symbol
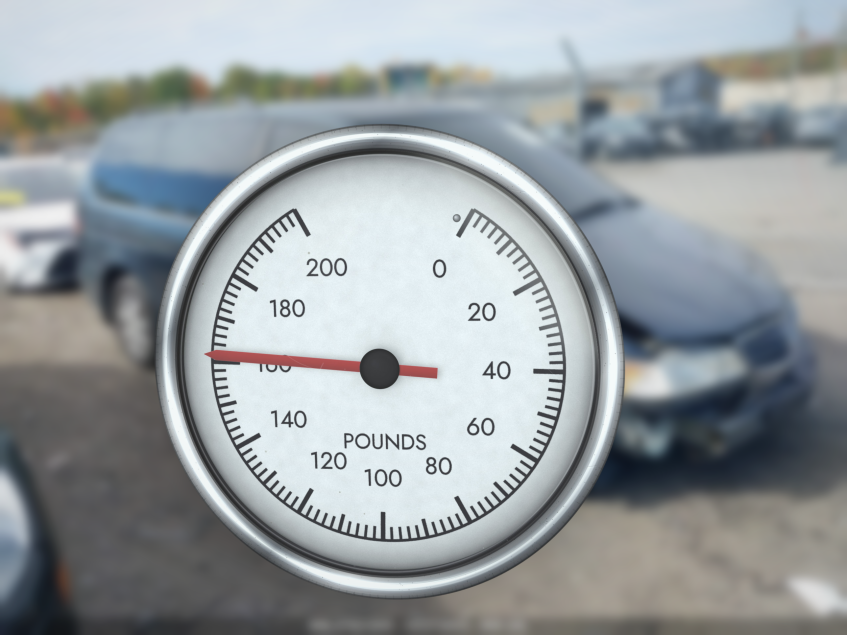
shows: 162 lb
